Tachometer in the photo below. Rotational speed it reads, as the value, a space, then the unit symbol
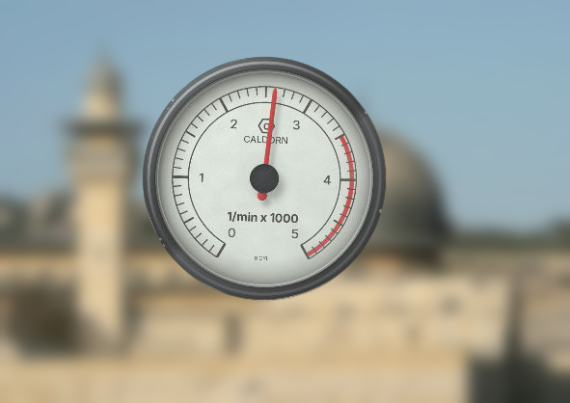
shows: 2600 rpm
